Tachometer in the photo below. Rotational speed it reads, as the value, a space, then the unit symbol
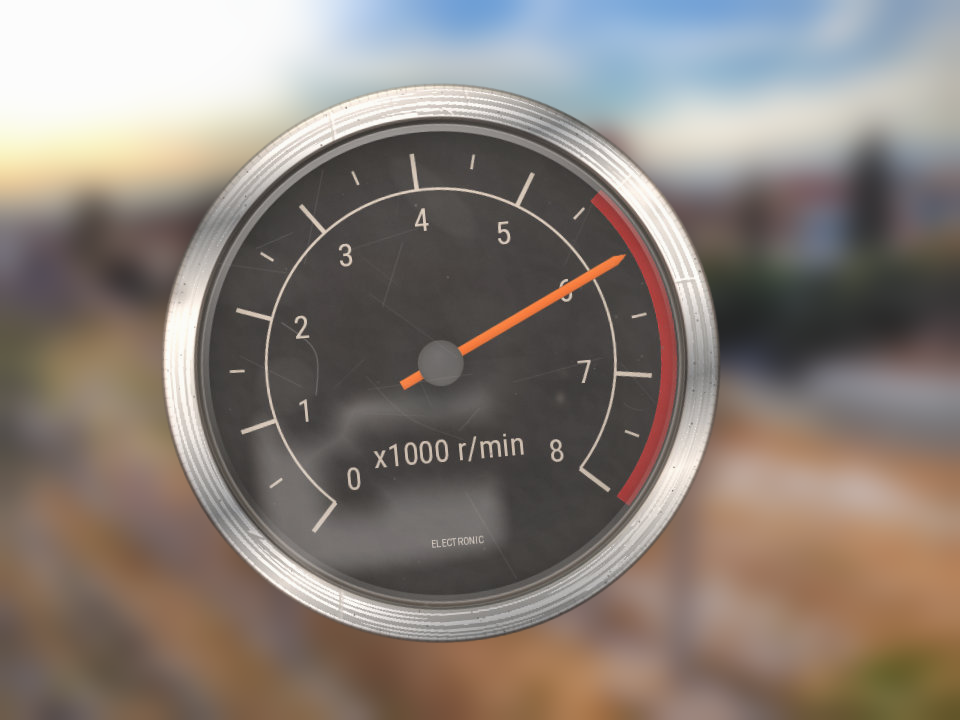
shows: 6000 rpm
